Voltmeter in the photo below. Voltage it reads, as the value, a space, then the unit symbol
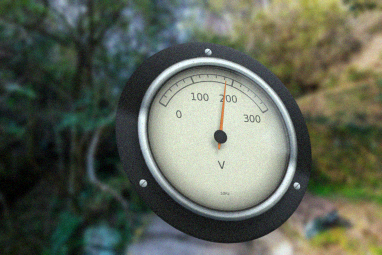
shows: 180 V
